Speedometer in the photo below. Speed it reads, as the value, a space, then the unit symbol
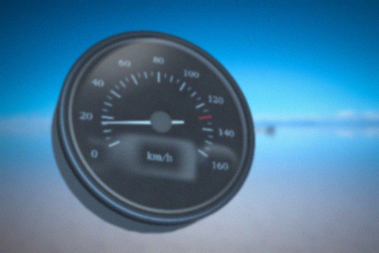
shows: 15 km/h
